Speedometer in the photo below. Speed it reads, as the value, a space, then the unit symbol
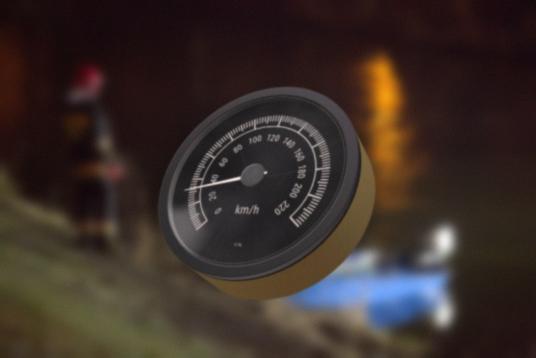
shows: 30 km/h
